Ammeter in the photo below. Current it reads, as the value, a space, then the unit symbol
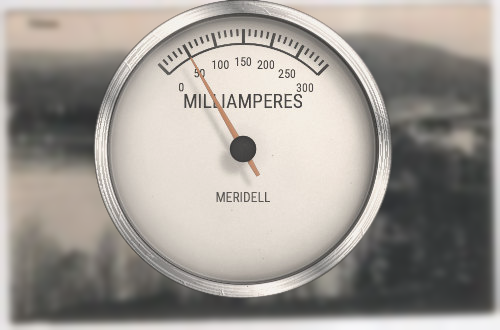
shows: 50 mA
